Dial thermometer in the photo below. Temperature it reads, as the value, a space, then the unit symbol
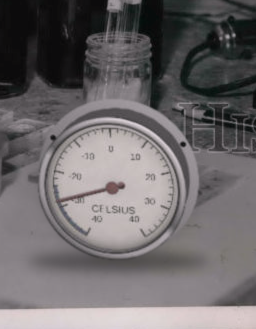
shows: -28 °C
